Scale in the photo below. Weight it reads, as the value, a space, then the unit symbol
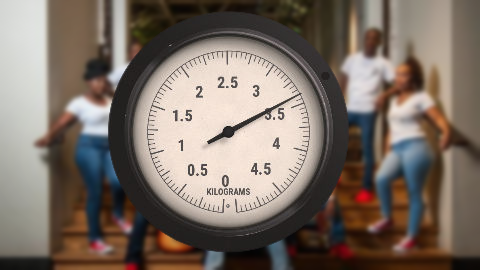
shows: 3.4 kg
